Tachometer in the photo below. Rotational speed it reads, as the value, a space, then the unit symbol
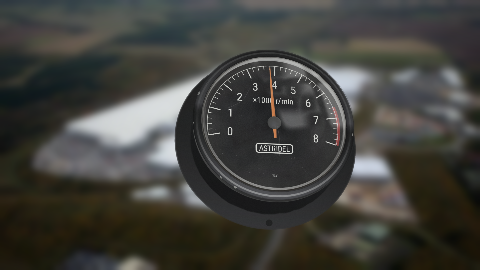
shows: 3800 rpm
